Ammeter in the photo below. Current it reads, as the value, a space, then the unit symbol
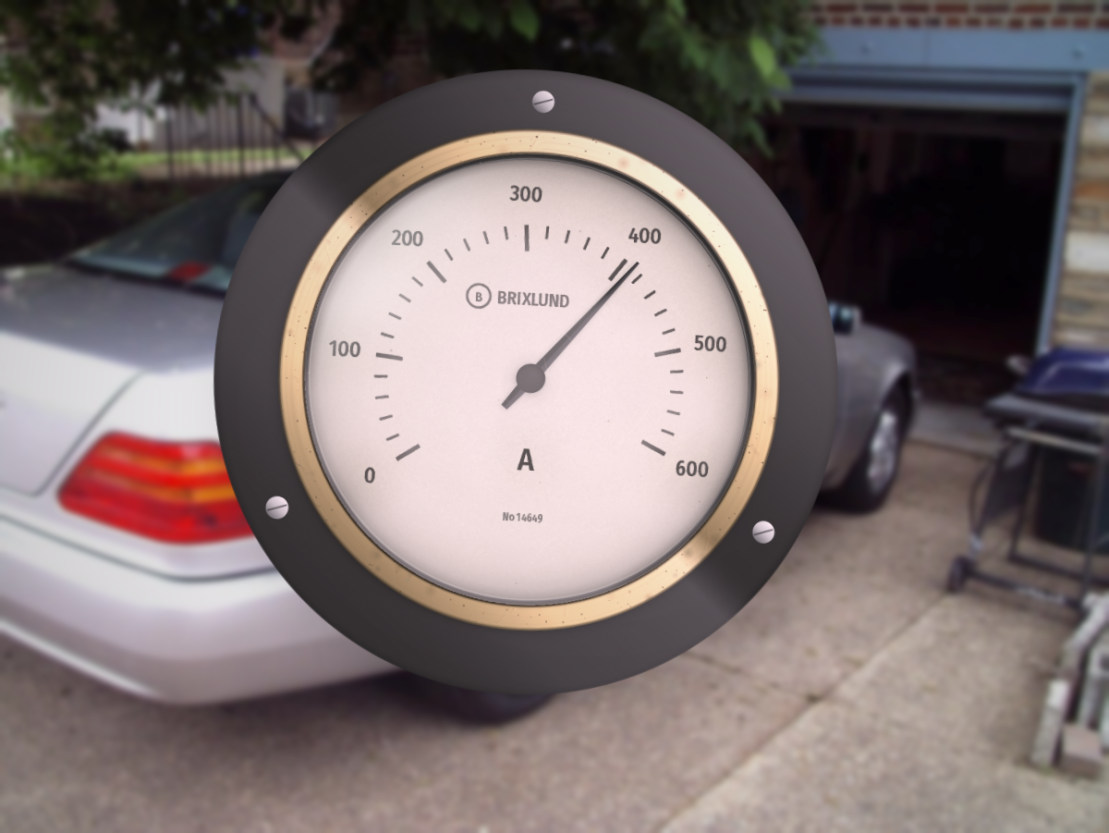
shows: 410 A
